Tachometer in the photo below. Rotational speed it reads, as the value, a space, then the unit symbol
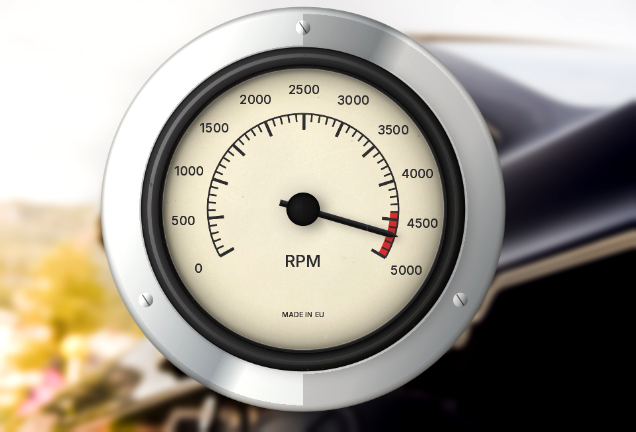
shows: 4700 rpm
